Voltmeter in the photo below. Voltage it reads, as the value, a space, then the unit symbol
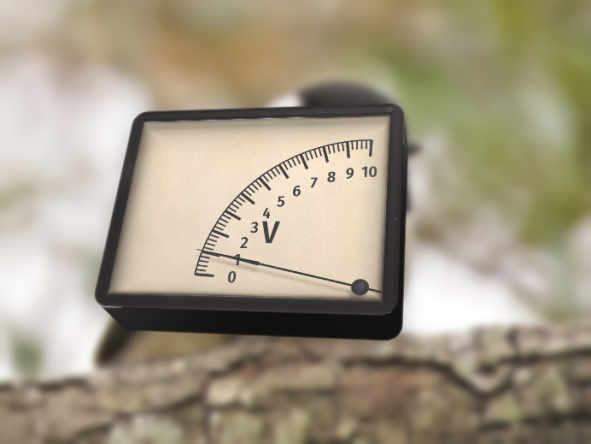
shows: 1 V
